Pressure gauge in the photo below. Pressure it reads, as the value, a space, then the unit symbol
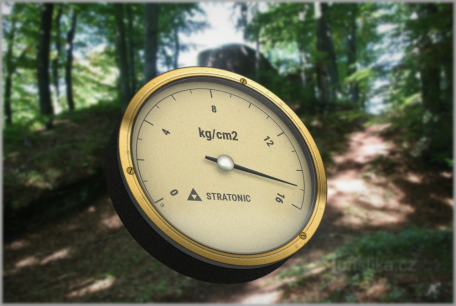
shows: 15 kg/cm²
